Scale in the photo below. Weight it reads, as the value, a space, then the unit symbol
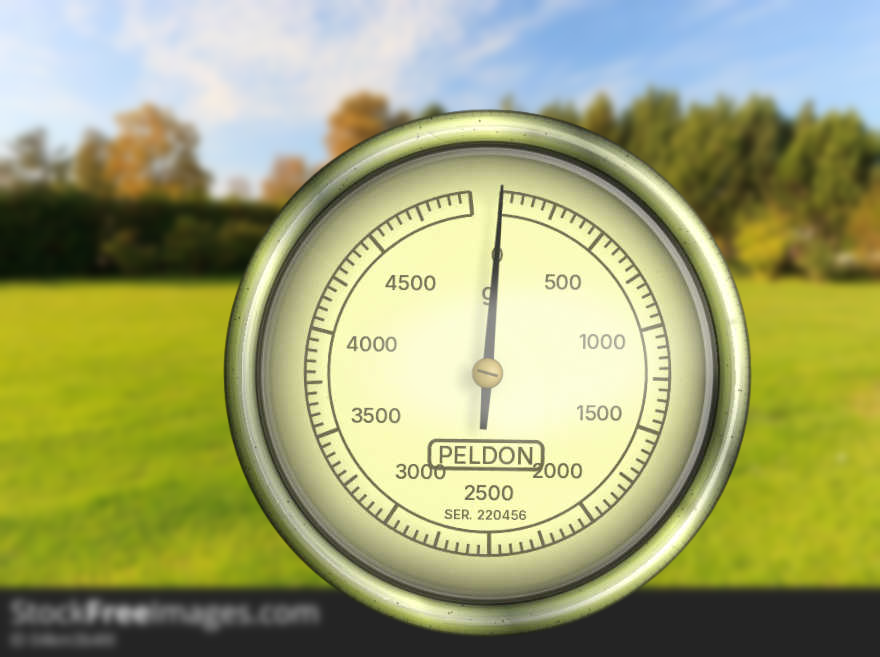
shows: 0 g
